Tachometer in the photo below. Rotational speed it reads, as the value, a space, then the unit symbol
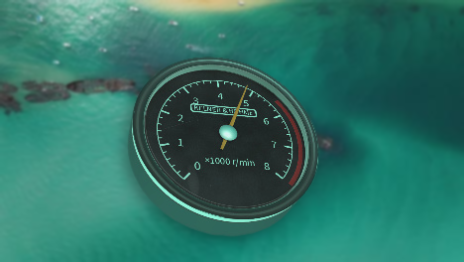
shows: 4800 rpm
